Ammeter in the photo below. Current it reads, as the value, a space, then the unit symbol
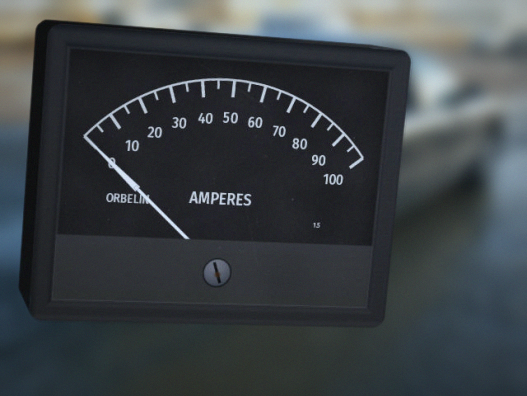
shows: 0 A
